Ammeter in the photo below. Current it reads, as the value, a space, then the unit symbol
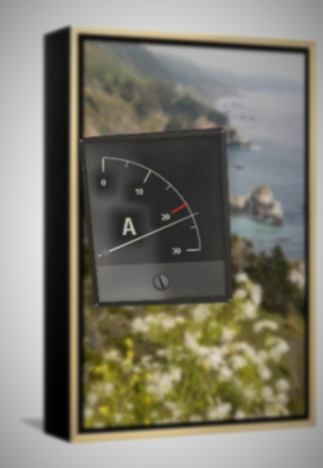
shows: 22.5 A
